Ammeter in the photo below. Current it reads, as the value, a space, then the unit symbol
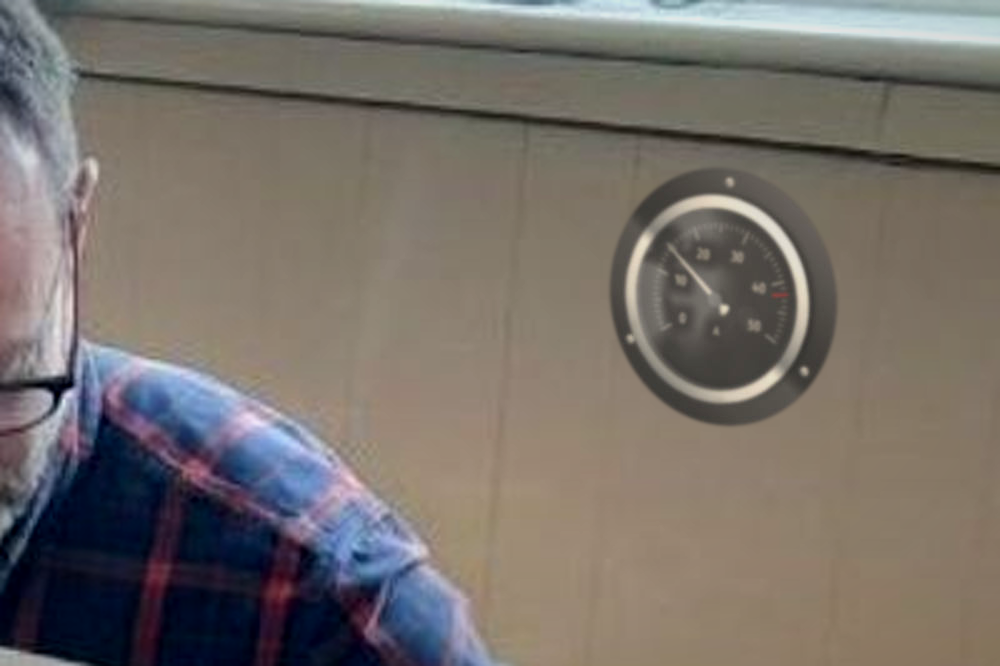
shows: 15 A
